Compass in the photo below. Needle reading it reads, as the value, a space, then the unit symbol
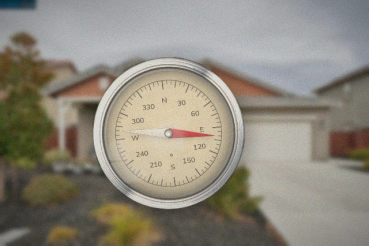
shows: 100 °
